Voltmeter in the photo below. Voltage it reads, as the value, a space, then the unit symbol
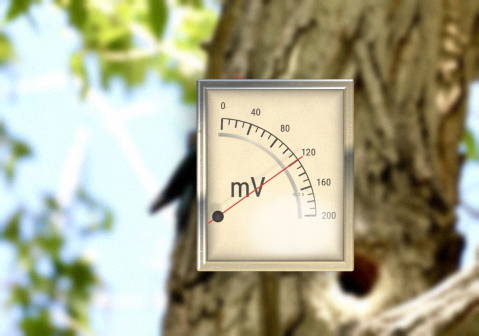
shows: 120 mV
